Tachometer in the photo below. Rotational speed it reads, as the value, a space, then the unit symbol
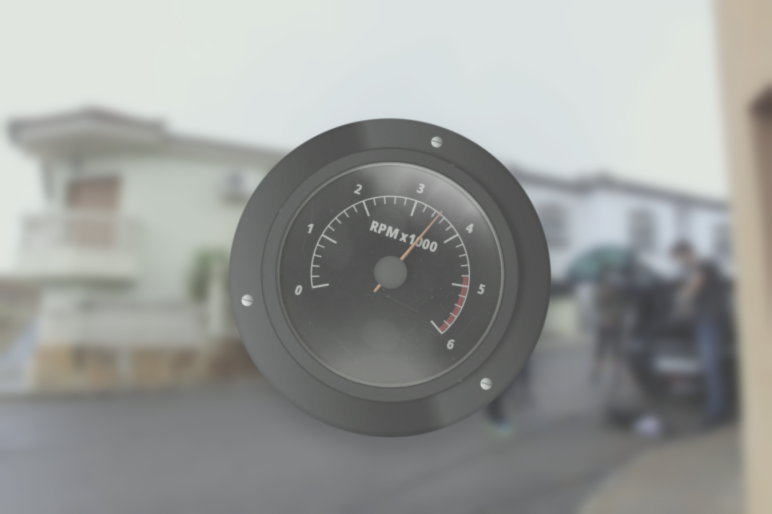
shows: 3500 rpm
